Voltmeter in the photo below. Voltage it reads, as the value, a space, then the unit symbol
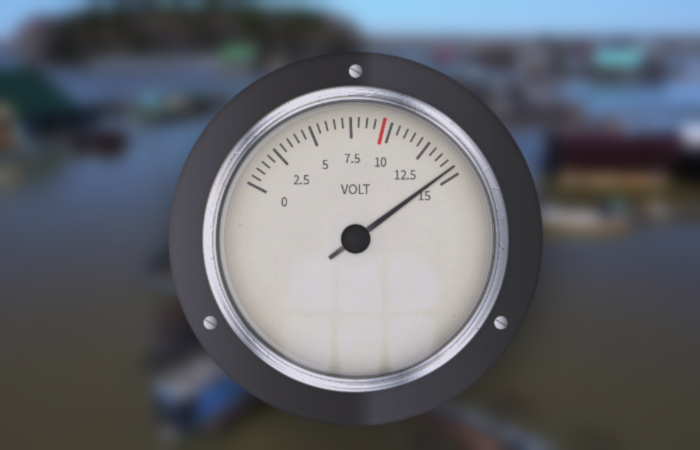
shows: 14.5 V
